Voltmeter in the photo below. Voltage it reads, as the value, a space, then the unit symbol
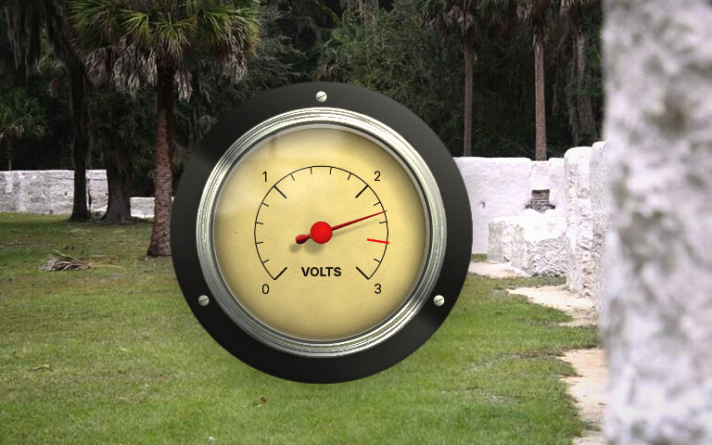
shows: 2.3 V
